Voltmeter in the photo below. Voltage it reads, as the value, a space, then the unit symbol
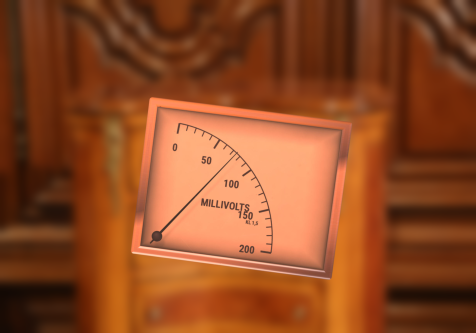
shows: 75 mV
